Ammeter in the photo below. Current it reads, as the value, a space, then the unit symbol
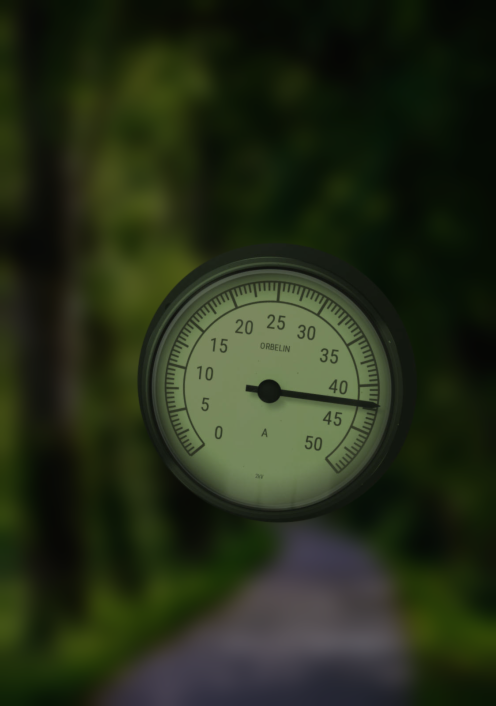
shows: 42 A
